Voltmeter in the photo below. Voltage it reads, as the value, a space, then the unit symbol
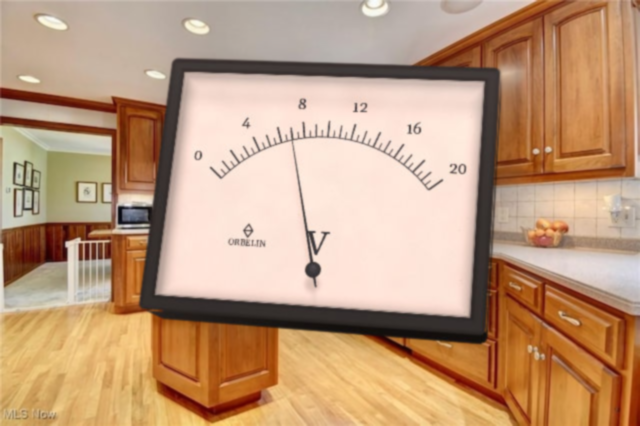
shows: 7 V
